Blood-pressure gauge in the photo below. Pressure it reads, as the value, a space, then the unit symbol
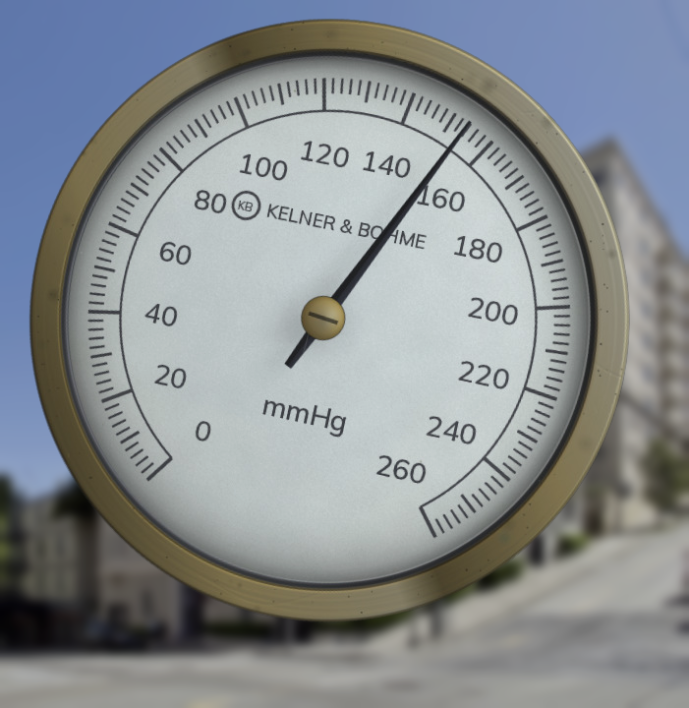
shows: 154 mmHg
